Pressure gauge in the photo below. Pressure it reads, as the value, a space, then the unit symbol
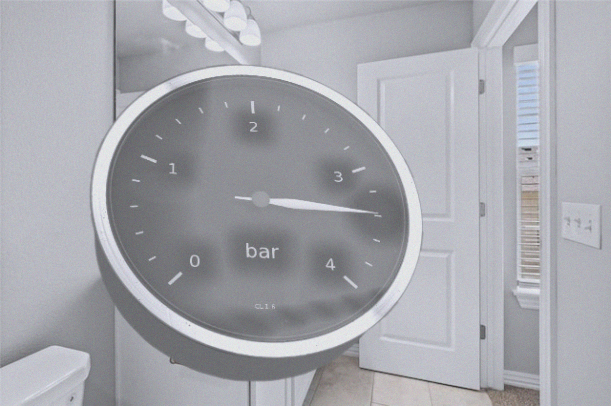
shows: 3.4 bar
